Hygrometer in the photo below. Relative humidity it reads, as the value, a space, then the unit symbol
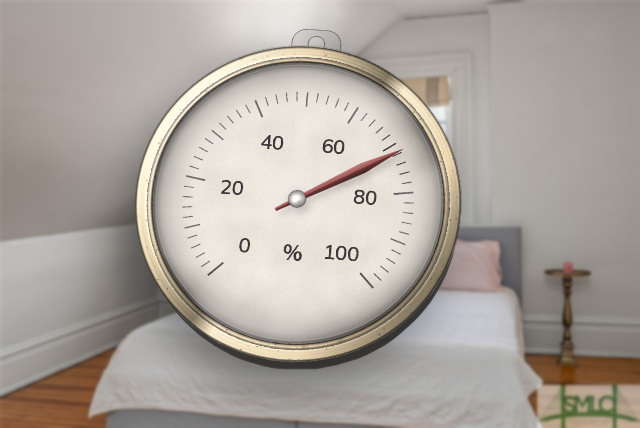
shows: 72 %
